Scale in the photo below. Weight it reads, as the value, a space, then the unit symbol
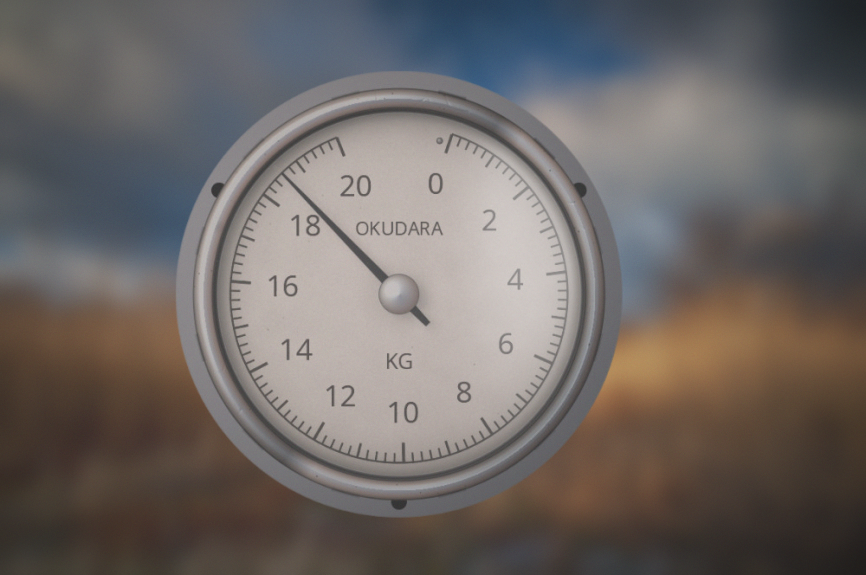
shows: 18.6 kg
